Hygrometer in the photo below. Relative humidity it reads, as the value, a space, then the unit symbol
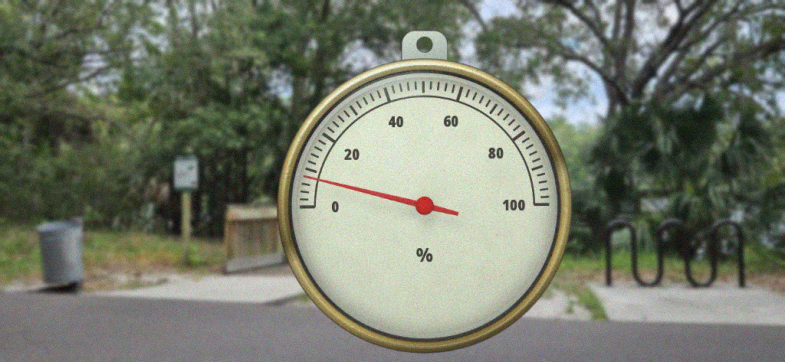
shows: 8 %
